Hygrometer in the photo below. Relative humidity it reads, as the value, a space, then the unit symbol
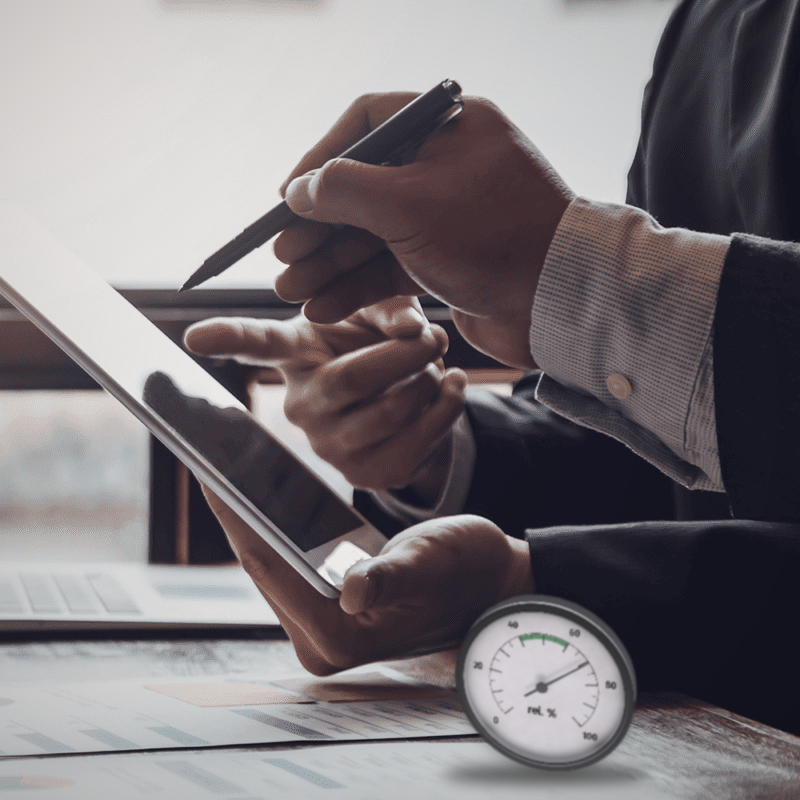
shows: 70 %
